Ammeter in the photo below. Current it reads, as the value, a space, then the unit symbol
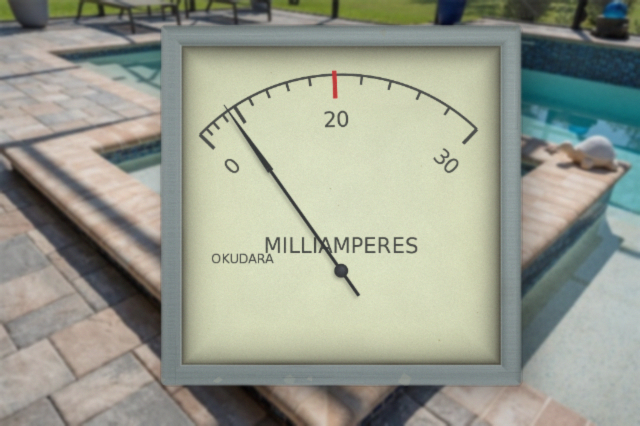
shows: 9 mA
